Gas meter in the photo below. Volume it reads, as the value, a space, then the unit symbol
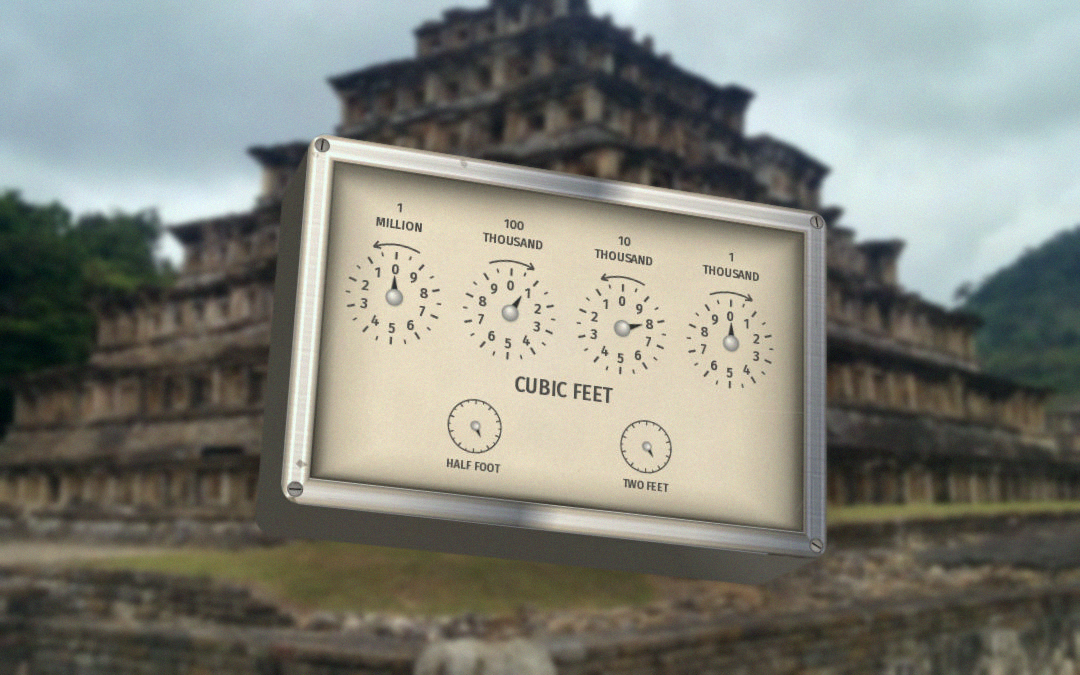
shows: 8000 ft³
